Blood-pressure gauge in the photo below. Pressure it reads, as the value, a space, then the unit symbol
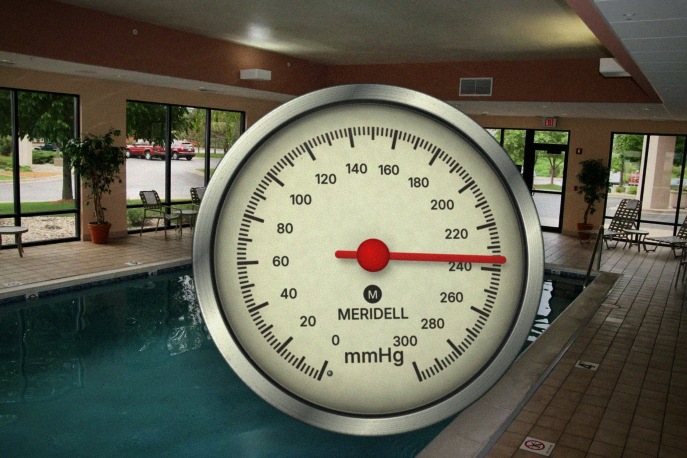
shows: 236 mmHg
